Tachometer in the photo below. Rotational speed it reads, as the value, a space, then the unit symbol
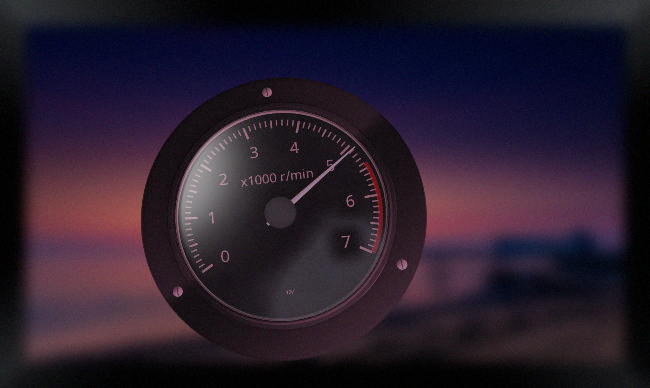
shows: 5100 rpm
